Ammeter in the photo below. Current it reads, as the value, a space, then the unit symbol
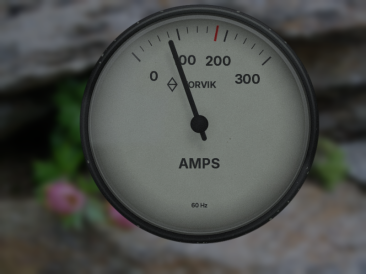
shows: 80 A
